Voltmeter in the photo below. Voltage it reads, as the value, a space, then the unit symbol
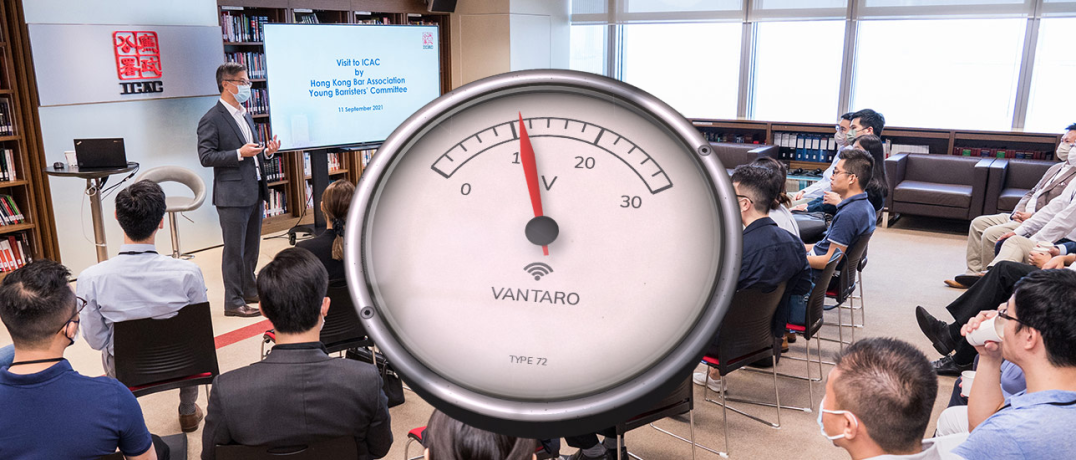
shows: 11 V
